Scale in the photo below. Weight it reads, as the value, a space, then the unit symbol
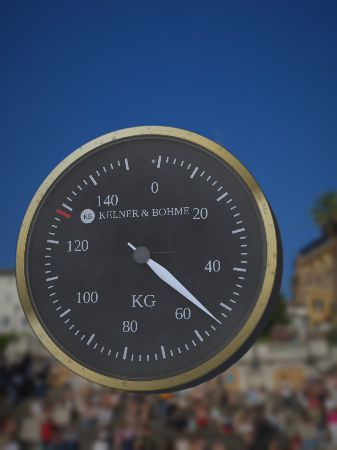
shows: 54 kg
